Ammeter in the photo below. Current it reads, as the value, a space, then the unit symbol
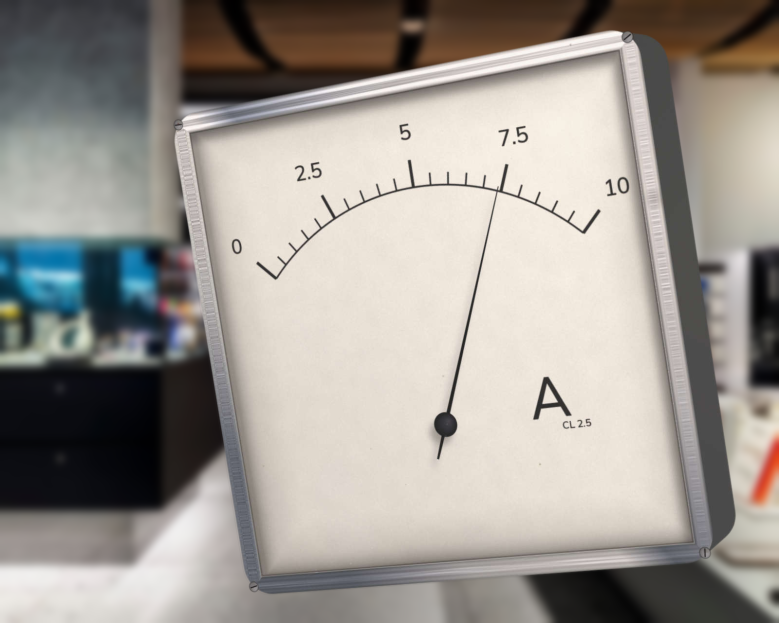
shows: 7.5 A
